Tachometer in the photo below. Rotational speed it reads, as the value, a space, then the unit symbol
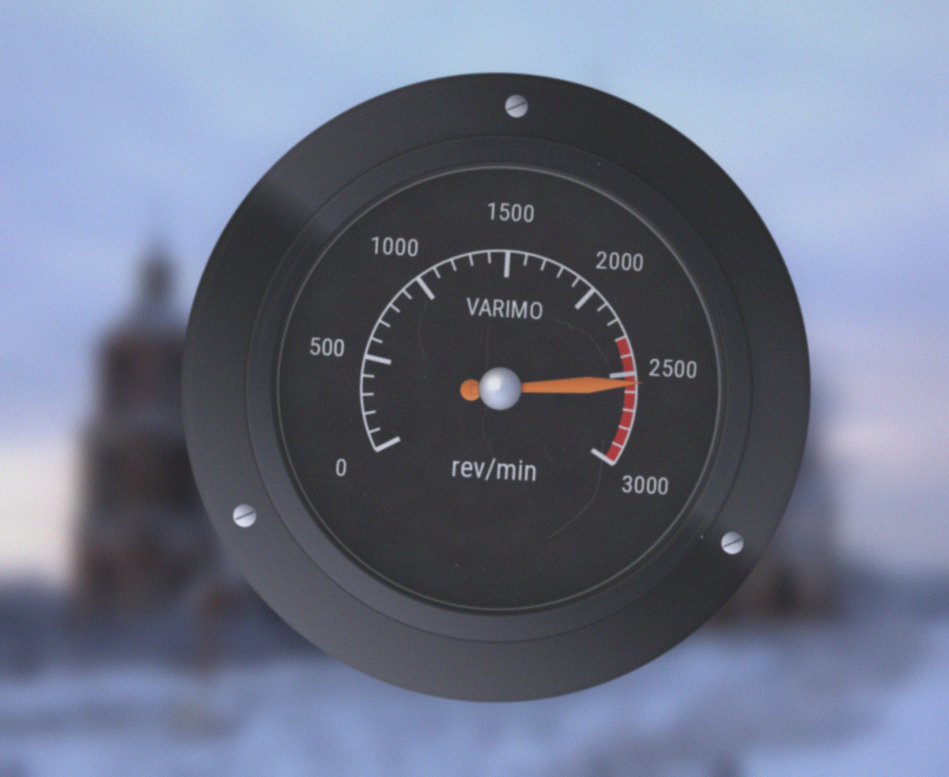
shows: 2550 rpm
